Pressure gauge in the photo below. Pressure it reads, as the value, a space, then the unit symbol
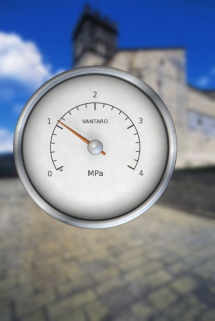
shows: 1.1 MPa
